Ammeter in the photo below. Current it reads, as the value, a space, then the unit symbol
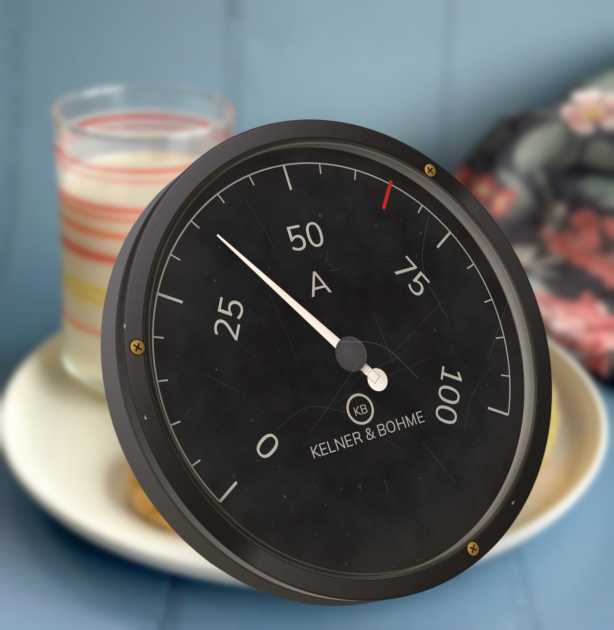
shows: 35 A
